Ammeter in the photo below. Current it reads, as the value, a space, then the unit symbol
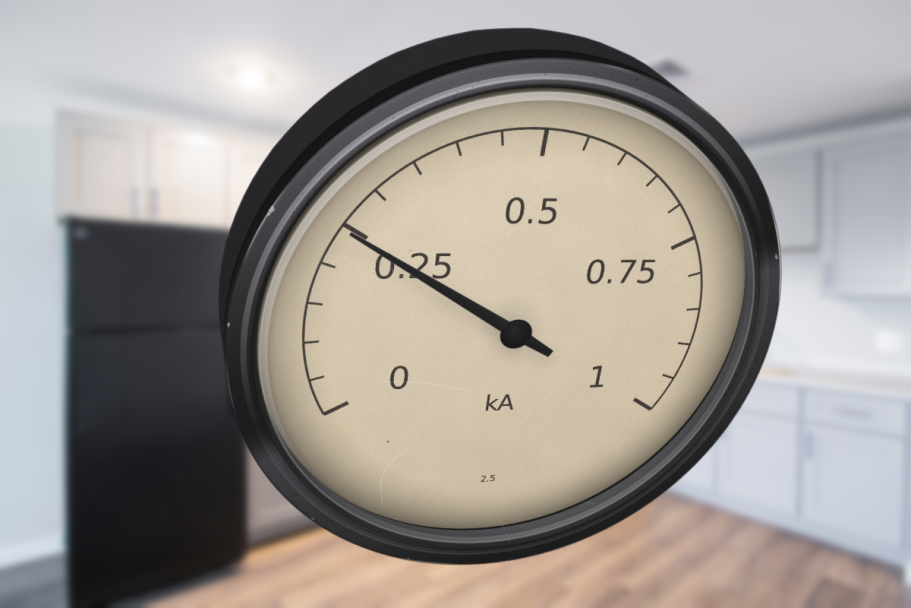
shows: 0.25 kA
